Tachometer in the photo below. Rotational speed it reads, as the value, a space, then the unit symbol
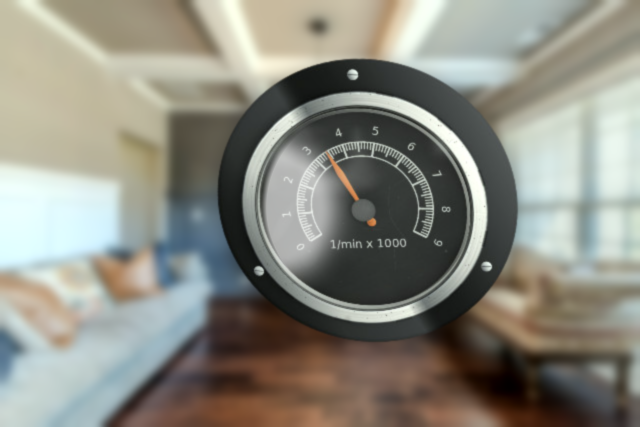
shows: 3500 rpm
